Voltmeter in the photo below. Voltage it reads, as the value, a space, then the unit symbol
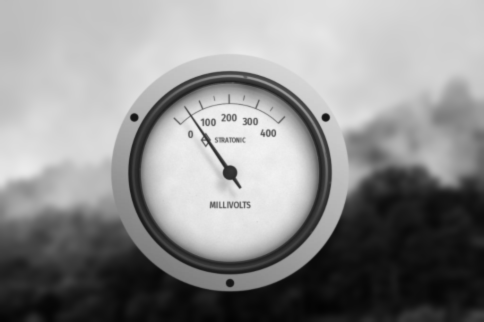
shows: 50 mV
